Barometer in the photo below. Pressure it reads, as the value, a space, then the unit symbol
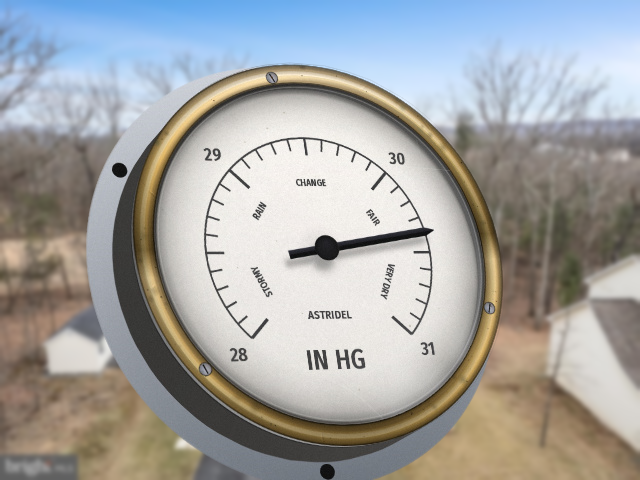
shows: 30.4 inHg
